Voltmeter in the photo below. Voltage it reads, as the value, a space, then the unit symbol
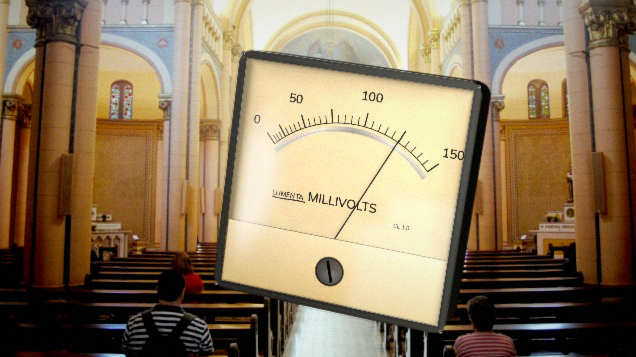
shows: 125 mV
